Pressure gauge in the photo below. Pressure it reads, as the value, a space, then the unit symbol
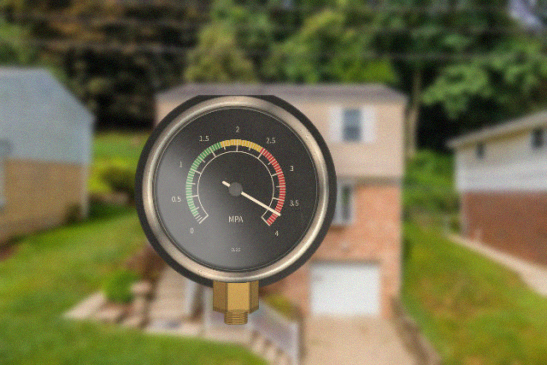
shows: 3.75 MPa
